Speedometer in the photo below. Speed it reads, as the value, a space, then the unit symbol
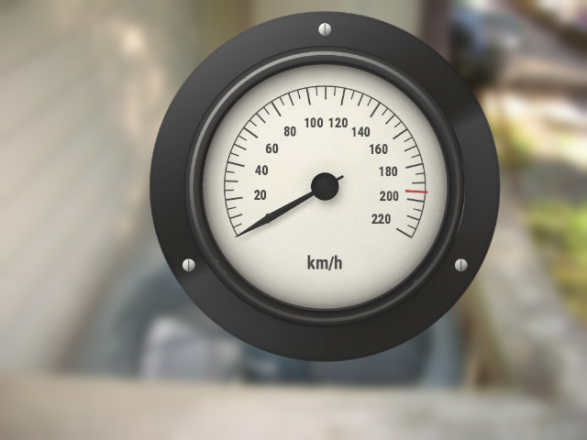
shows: 0 km/h
